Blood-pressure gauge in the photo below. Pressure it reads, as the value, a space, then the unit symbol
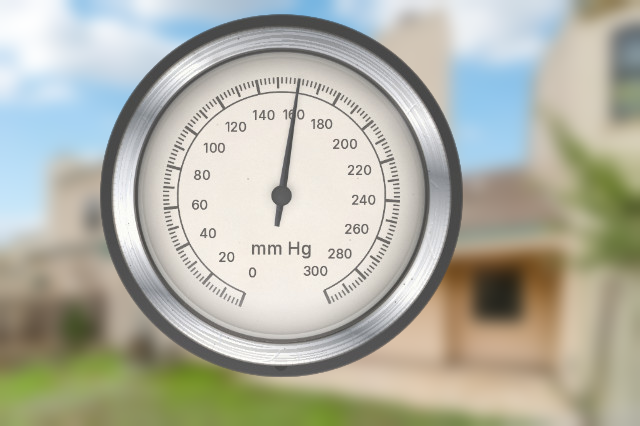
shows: 160 mmHg
